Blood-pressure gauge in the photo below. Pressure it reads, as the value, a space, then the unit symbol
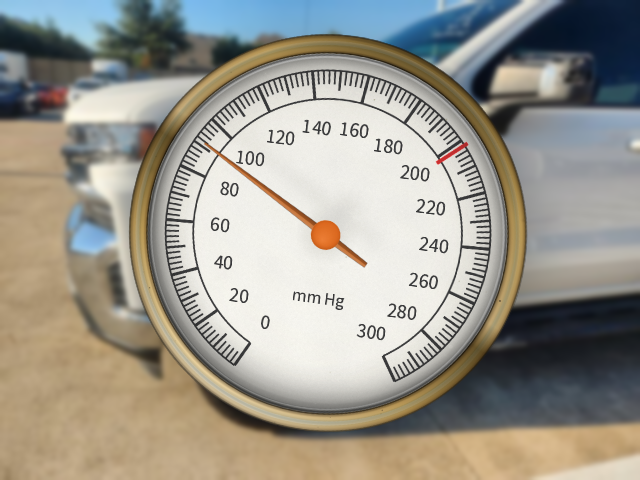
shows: 92 mmHg
